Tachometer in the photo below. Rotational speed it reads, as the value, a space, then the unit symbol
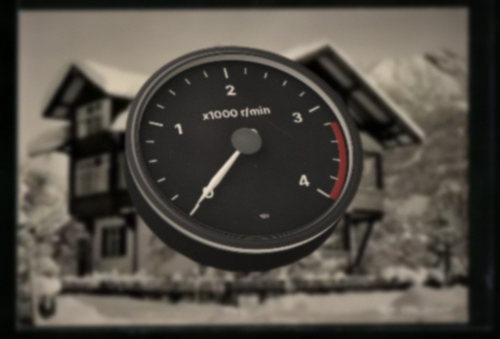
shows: 0 rpm
